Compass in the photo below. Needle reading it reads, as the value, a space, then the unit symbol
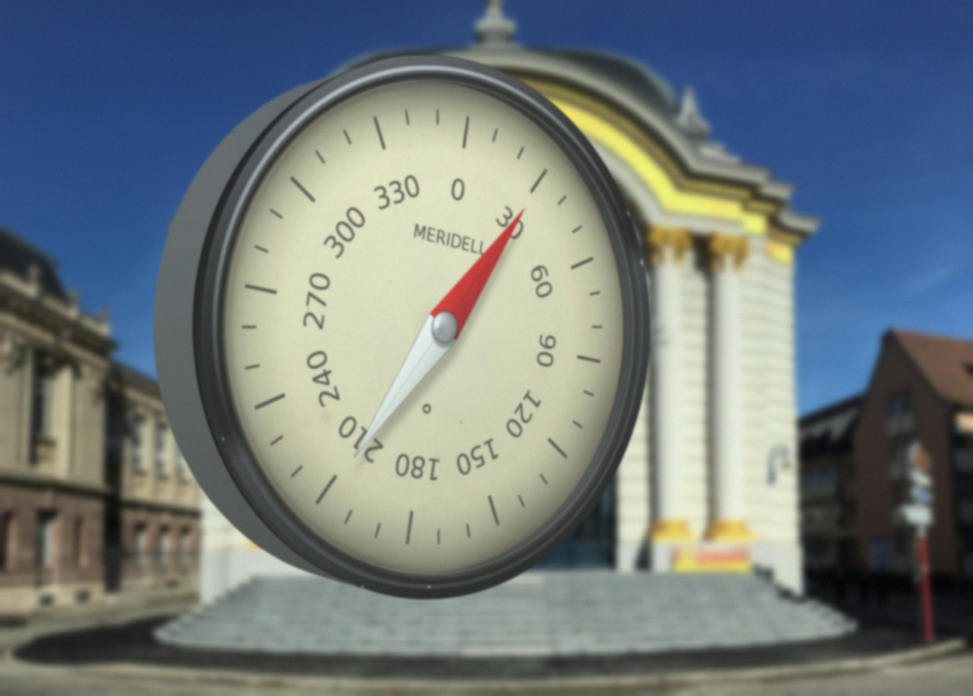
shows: 30 °
